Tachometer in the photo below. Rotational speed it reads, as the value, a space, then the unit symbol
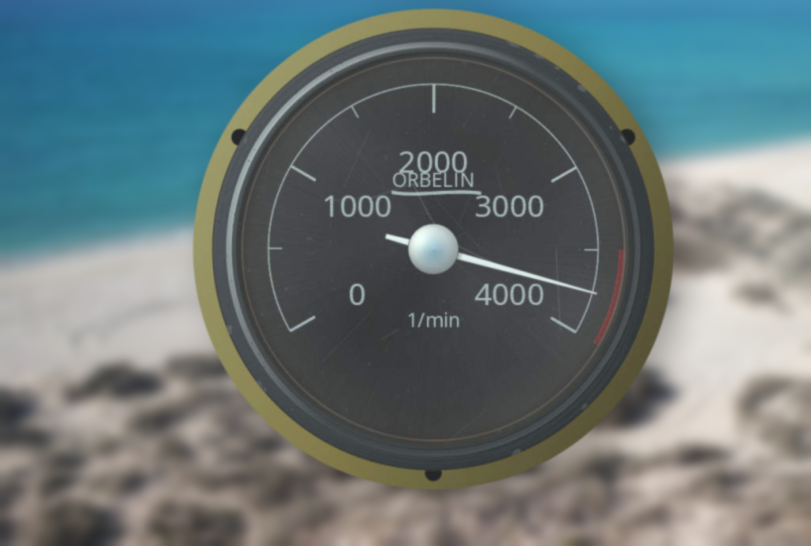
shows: 3750 rpm
